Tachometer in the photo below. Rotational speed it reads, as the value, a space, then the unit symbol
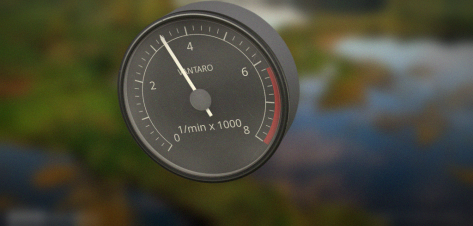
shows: 3400 rpm
